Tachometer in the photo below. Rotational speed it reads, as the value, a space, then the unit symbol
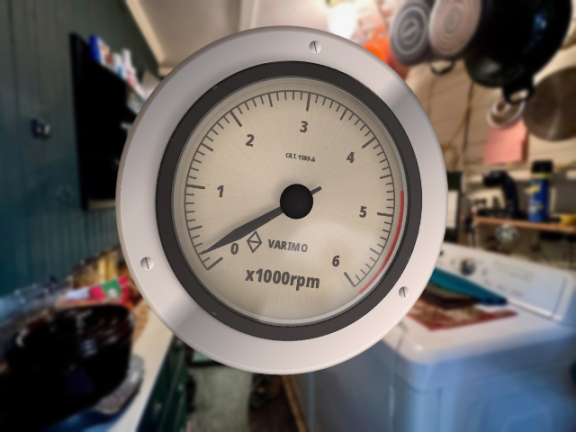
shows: 200 rpm
